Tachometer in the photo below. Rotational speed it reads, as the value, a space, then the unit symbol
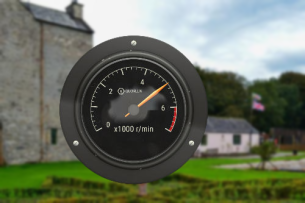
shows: 5000 rpm
